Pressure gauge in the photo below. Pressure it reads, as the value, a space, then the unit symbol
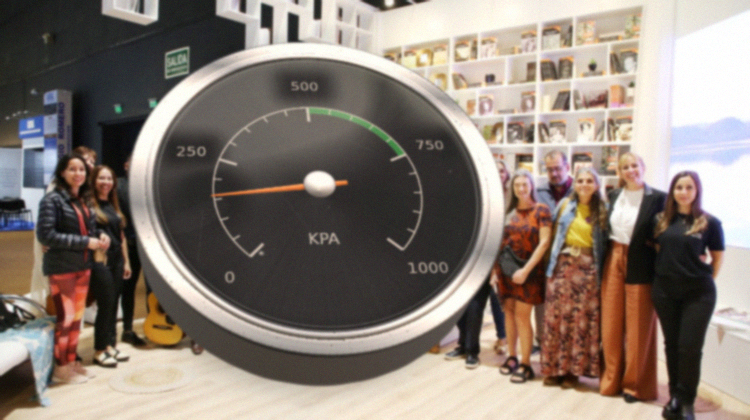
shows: 150 kPa
